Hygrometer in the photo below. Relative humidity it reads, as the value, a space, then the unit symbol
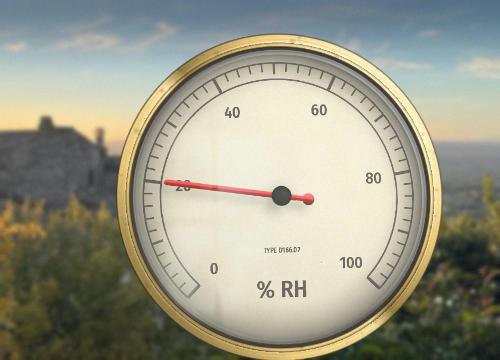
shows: 20 %
